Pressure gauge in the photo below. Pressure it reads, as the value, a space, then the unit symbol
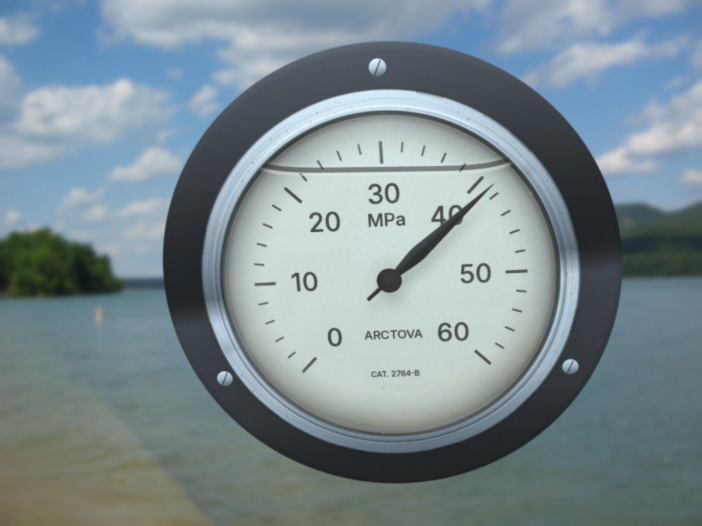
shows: 41 MPa
